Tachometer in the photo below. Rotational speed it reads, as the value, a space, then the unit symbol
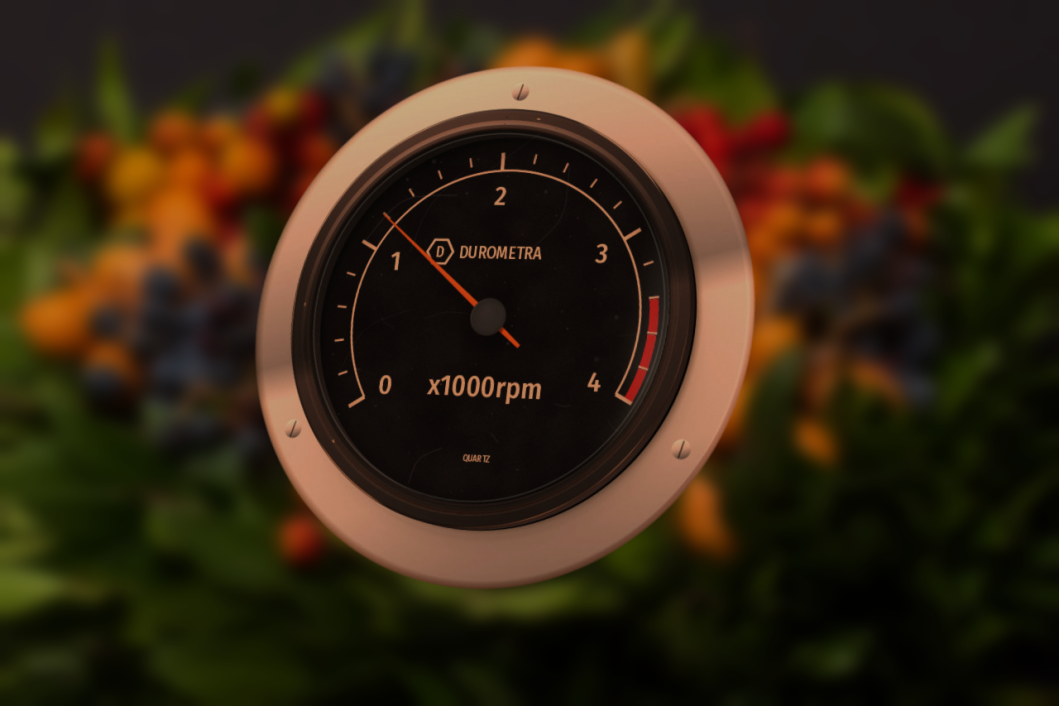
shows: 1200 rpm
